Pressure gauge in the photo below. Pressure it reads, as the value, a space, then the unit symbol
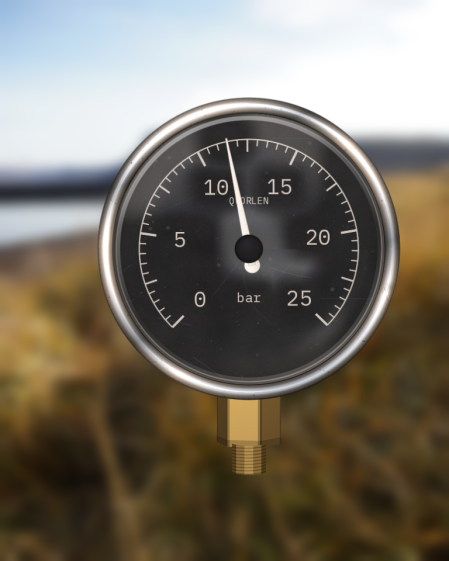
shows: 11.5 bar
